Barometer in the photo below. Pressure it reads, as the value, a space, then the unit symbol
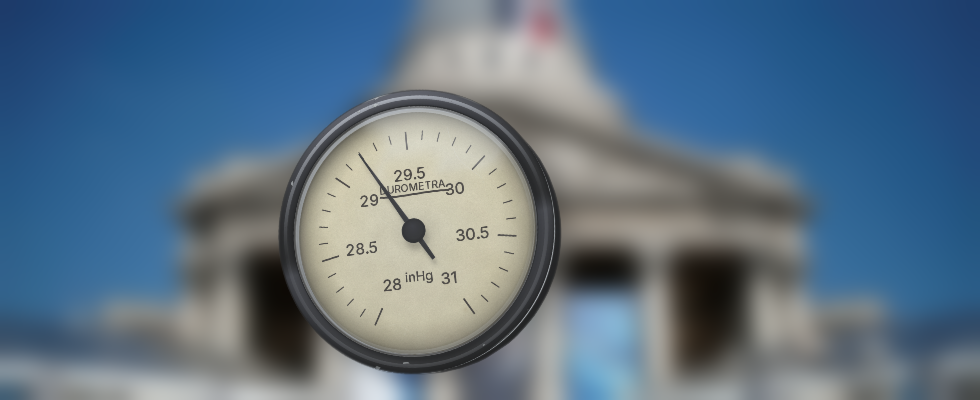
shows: 29.2 inHg
